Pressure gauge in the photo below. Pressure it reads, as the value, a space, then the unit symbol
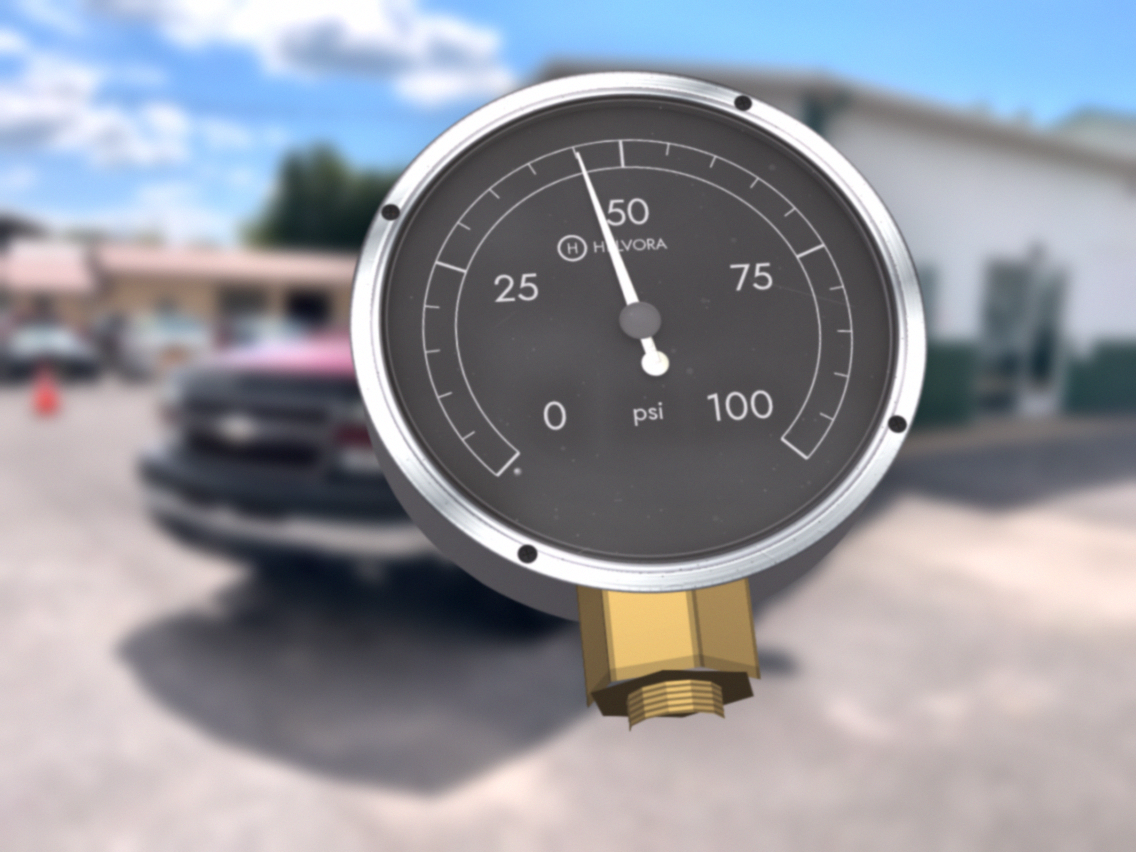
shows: 45 psi
